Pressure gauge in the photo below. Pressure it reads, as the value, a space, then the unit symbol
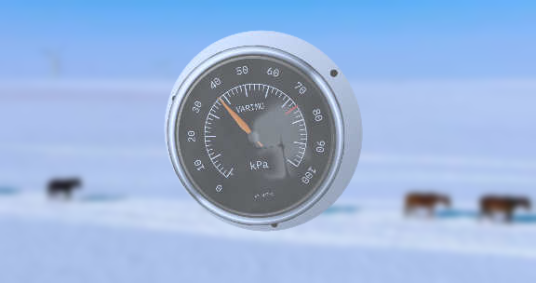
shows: 38 kPa
